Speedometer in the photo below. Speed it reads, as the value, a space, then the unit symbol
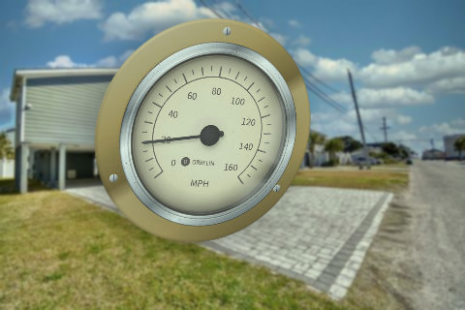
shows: 20 mph
